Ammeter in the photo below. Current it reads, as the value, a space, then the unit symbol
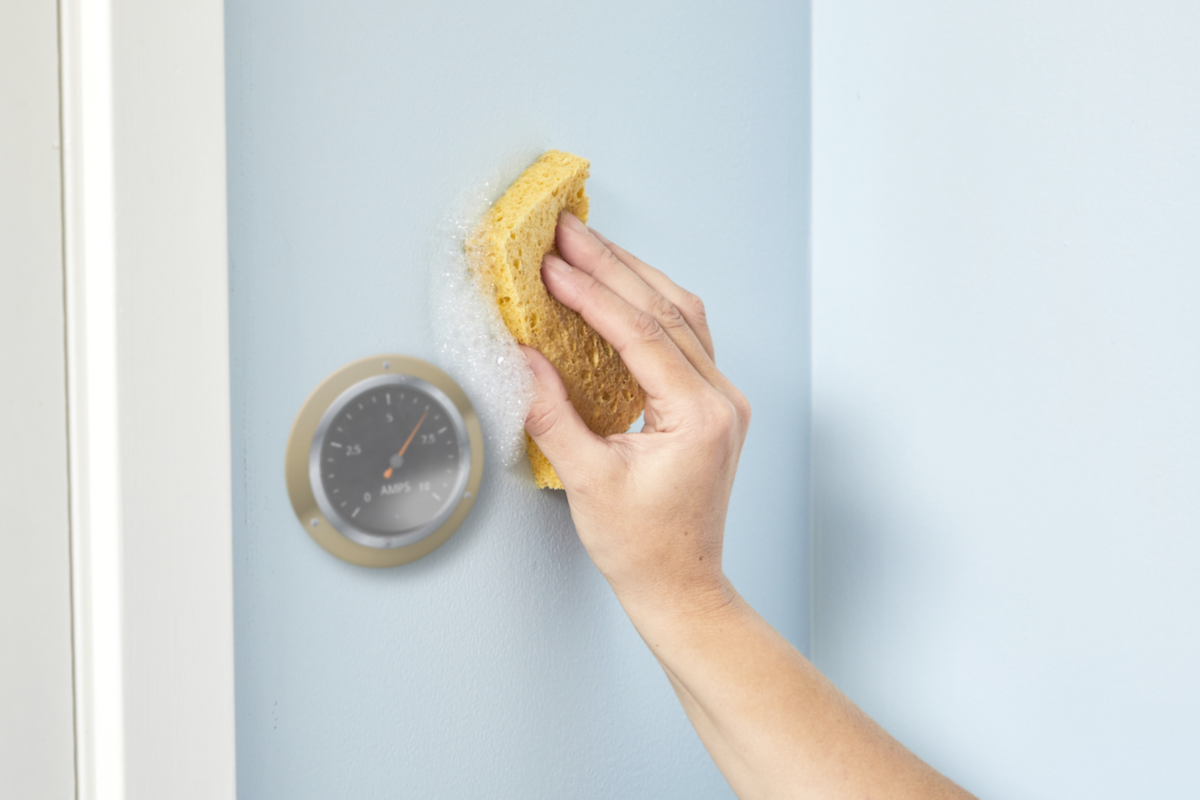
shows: 6.5 A
